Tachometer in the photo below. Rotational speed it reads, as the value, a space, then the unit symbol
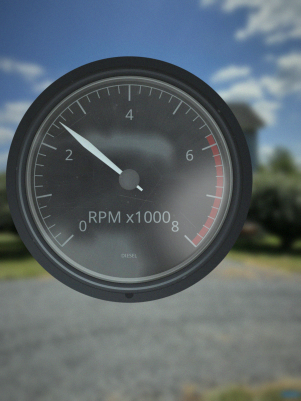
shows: 2500 rpm
